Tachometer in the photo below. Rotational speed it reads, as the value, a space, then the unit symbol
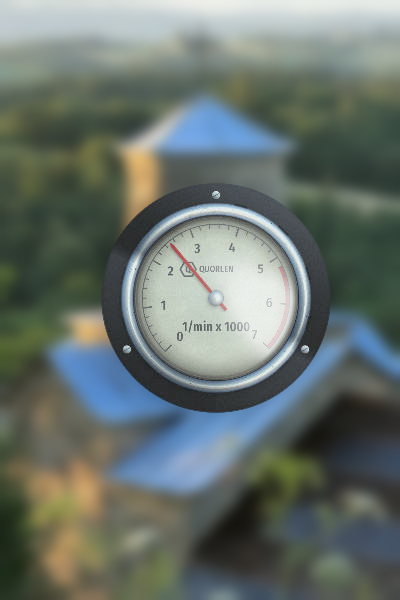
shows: 2500 rpm
